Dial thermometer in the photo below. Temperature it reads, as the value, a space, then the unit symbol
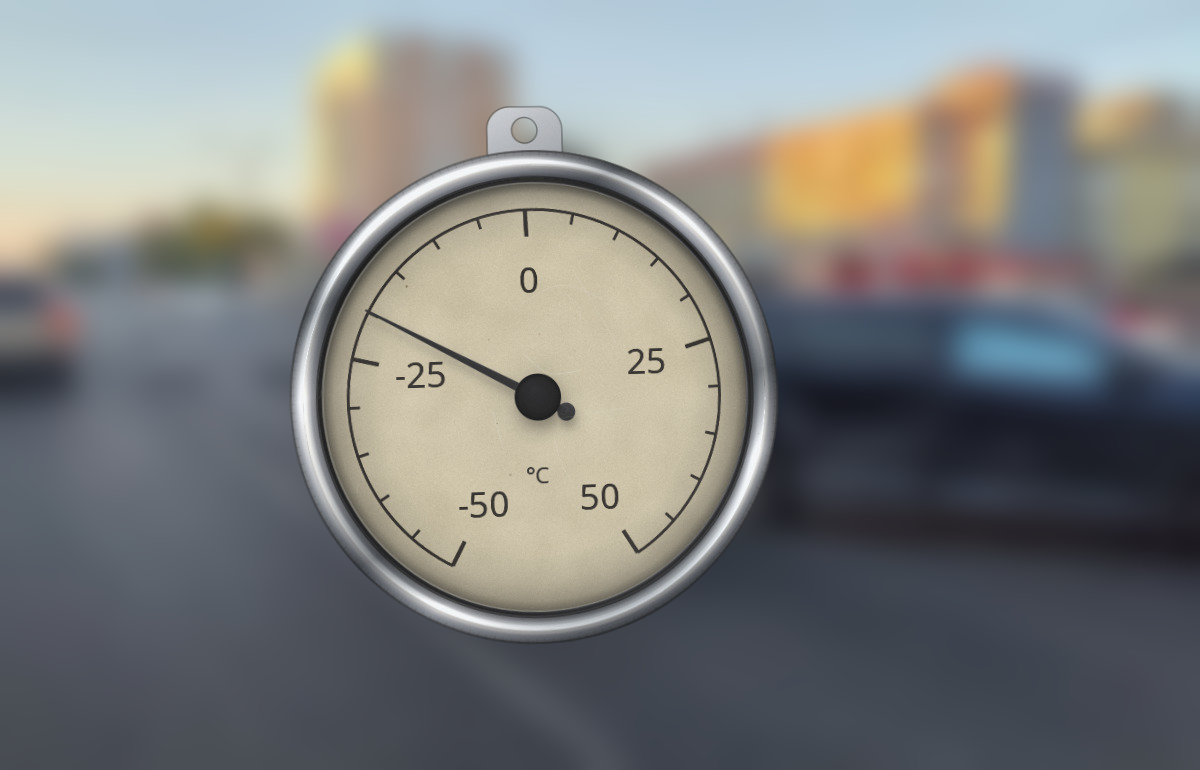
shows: -20 °C
